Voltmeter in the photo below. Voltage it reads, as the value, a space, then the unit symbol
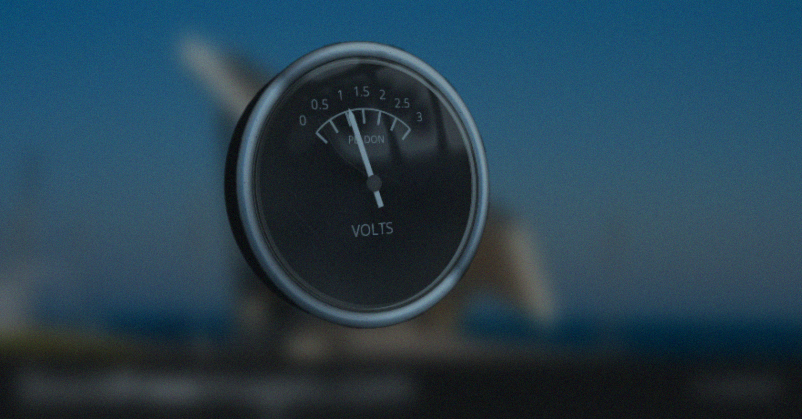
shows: 1 V
